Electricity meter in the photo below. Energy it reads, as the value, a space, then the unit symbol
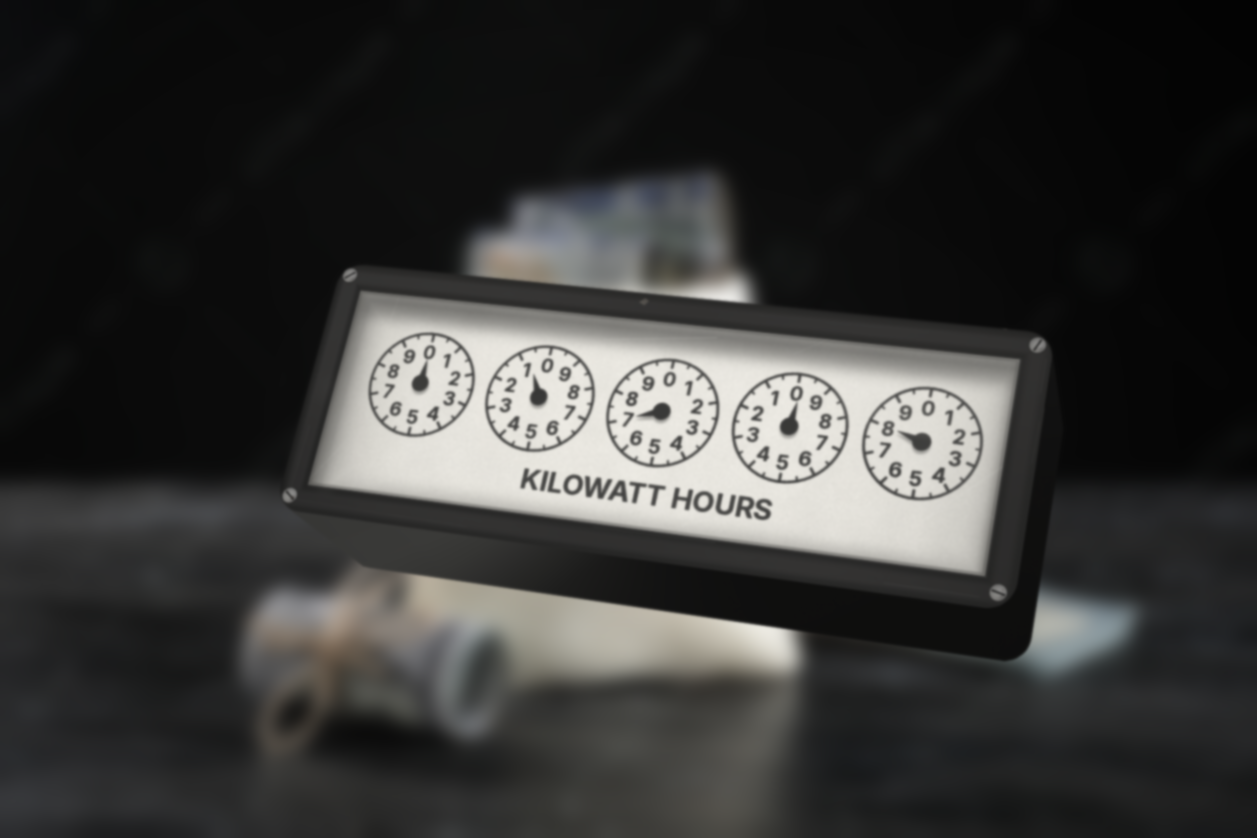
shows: 698 kWh
